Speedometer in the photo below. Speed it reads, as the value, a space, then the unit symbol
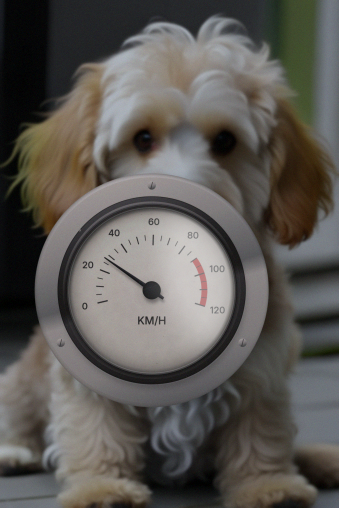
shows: 27.5 km/h
